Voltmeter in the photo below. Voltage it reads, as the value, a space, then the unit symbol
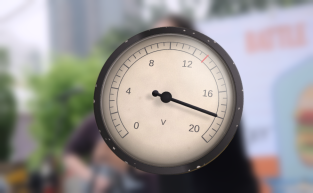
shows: 18 V
